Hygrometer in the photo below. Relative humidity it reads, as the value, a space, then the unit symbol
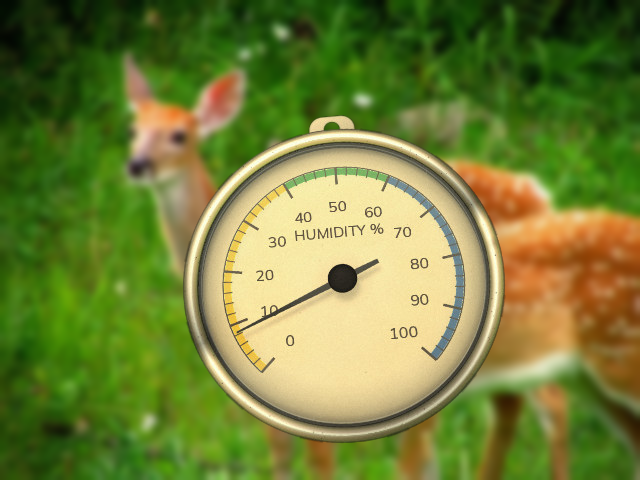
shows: 8 %
